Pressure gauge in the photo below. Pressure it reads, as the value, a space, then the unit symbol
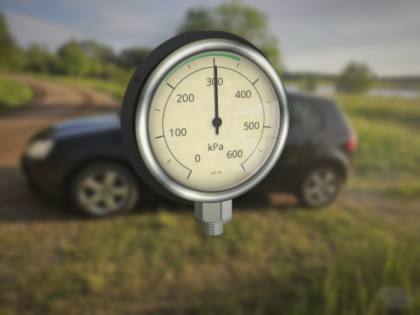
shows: 300 kPa
